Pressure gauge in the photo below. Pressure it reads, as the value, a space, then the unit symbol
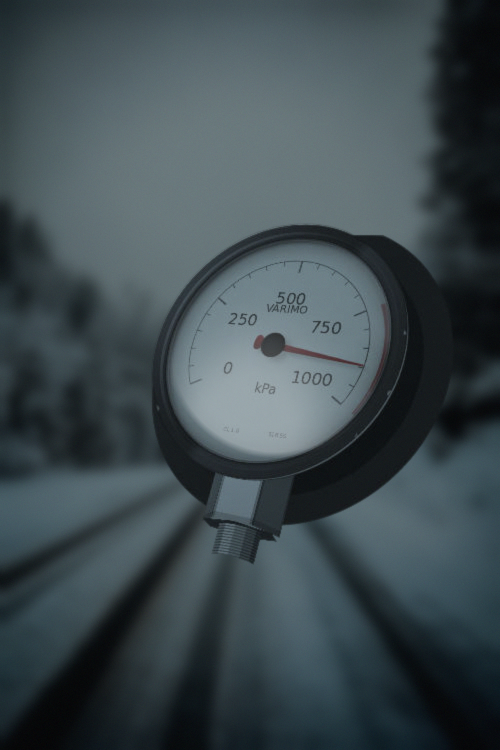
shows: 900 kPa
